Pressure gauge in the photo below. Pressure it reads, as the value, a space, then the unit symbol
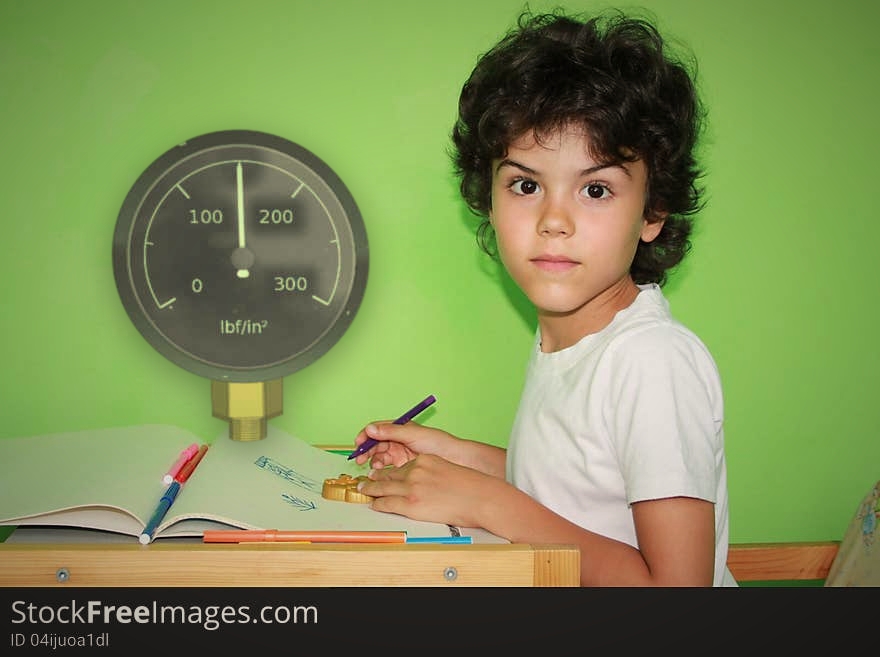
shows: 150 psi
